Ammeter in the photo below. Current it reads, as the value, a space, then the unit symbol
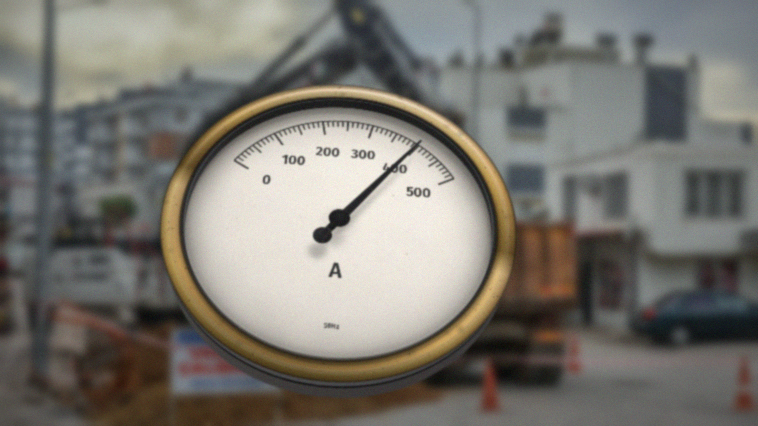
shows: 400 A
